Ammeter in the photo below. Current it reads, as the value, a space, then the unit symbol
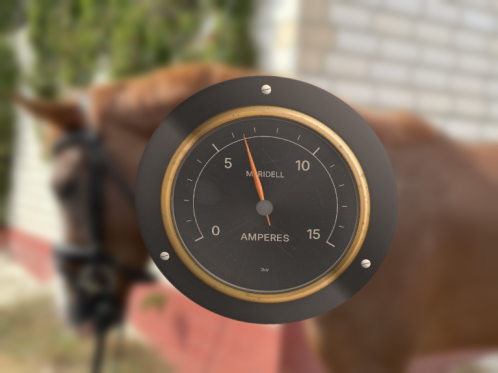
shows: 6.5 A
